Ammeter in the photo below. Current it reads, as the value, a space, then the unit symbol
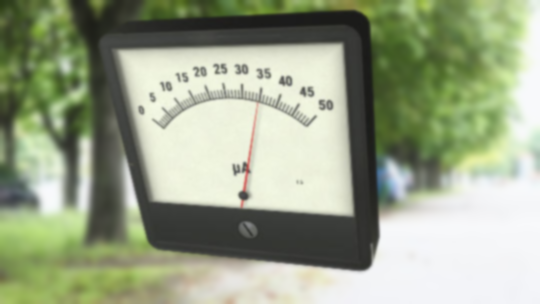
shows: 35 µA
